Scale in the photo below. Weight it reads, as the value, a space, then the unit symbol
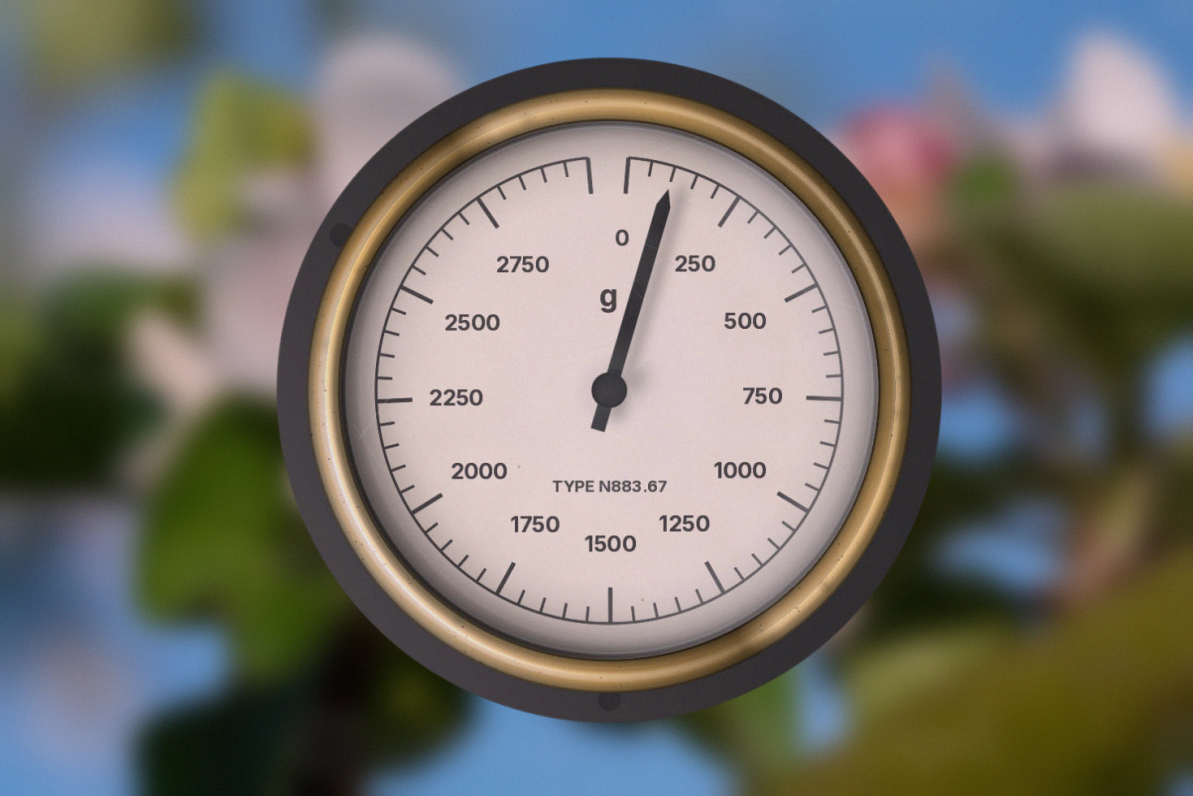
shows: 100 g
